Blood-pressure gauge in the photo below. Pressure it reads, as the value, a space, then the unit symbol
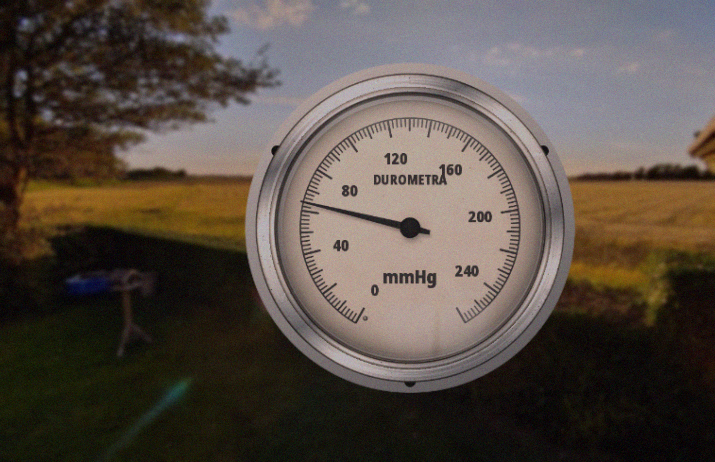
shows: 64 mmHg
